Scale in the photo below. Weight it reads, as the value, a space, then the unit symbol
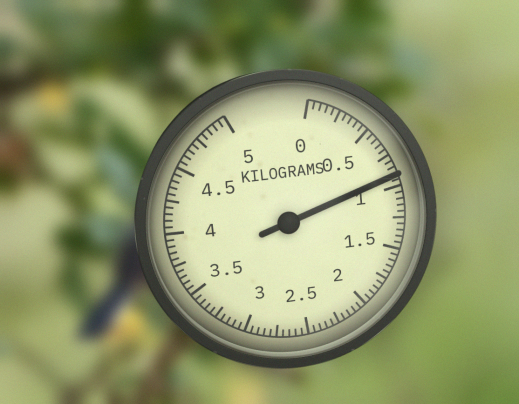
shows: 0.9 kg
